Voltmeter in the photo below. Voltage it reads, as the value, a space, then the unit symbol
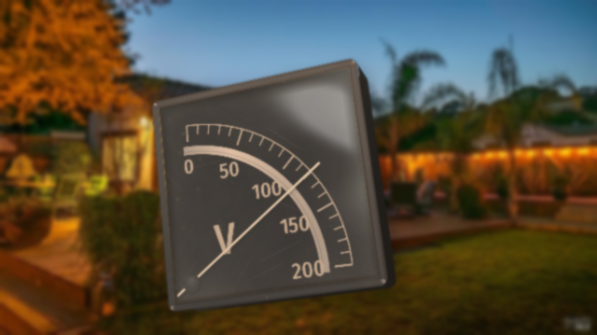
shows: 120 V
